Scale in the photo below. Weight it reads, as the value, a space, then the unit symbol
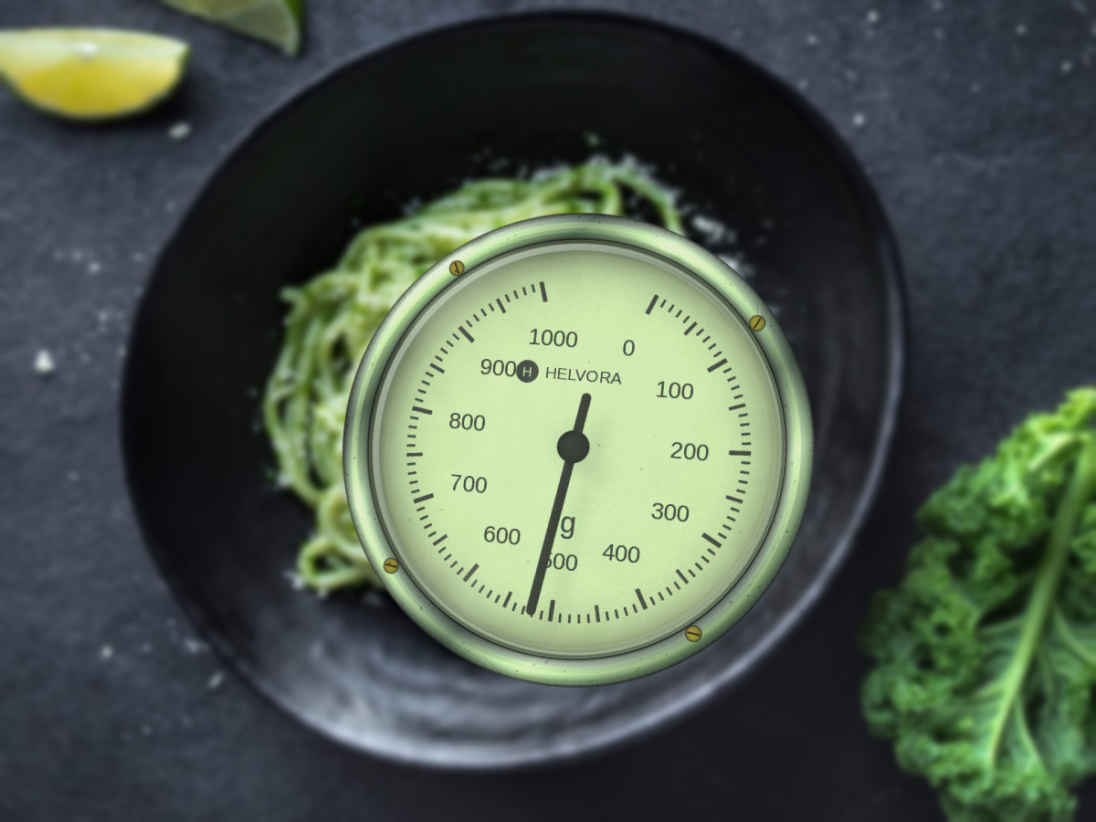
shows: 520 g
